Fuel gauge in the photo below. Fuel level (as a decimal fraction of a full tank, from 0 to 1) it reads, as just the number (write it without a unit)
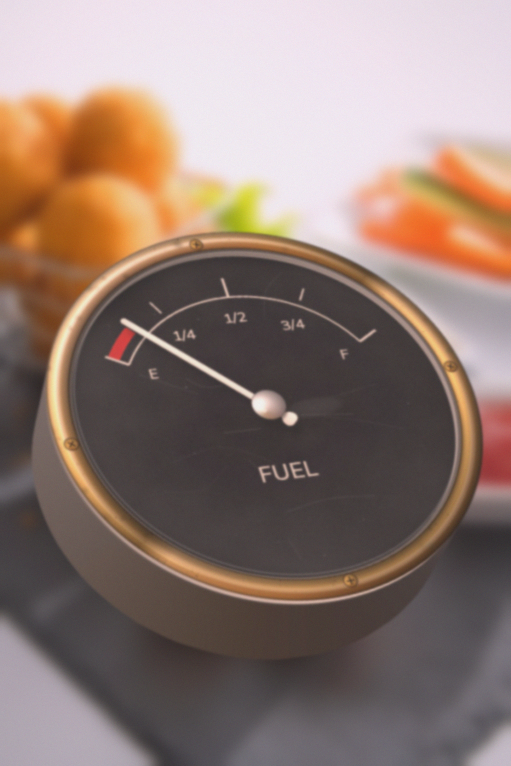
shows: 0.125
